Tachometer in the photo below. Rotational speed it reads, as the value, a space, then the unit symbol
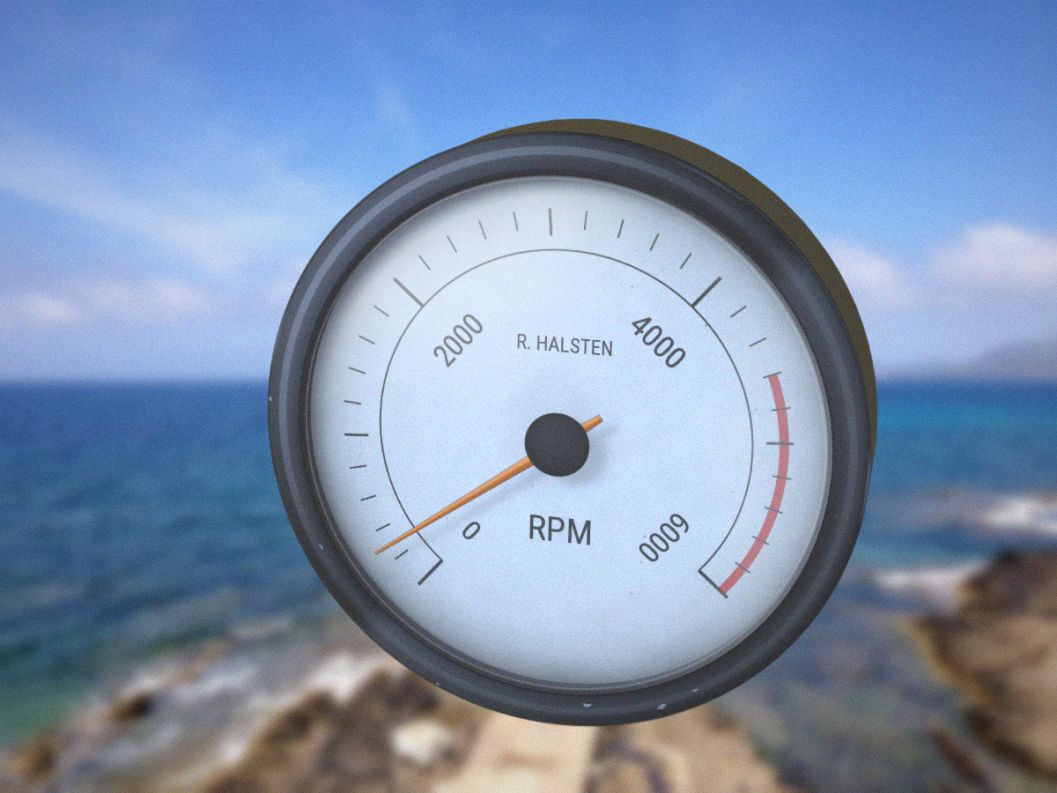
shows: 300 rpm
